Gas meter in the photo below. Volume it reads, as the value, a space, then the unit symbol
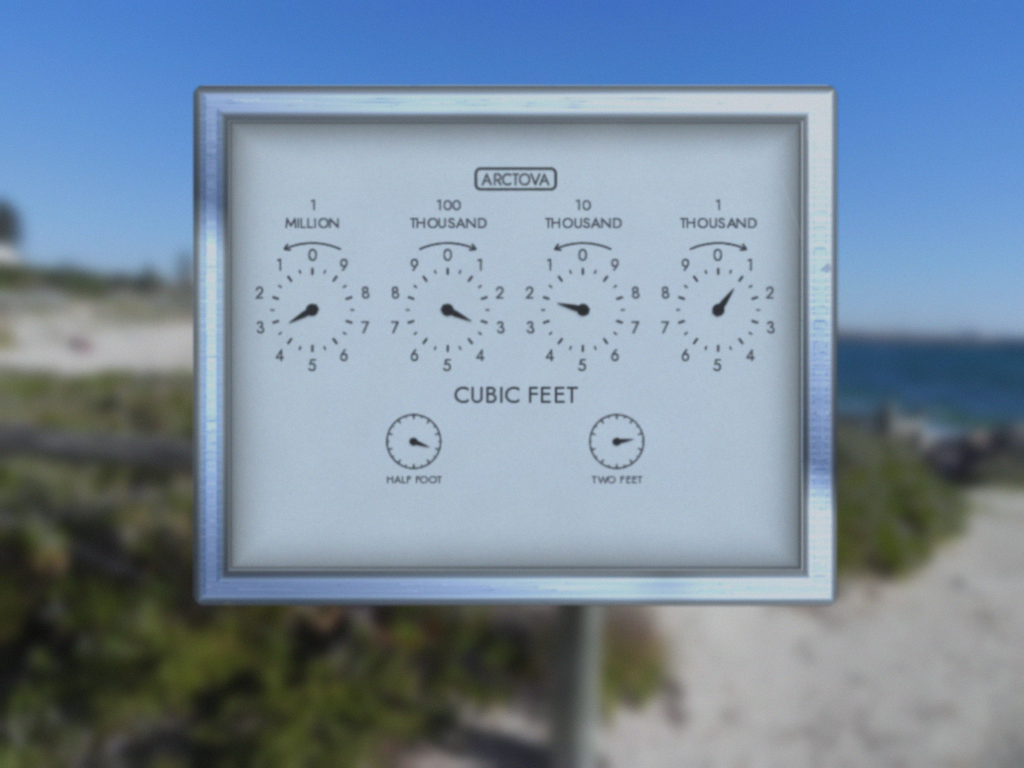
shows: 332100 ft³
